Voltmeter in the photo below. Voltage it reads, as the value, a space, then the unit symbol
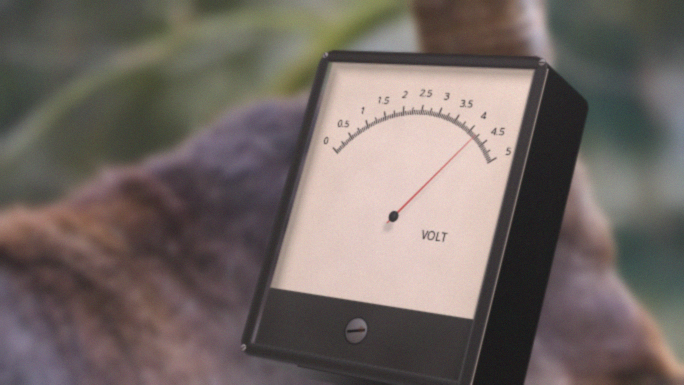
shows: 4.25 V
